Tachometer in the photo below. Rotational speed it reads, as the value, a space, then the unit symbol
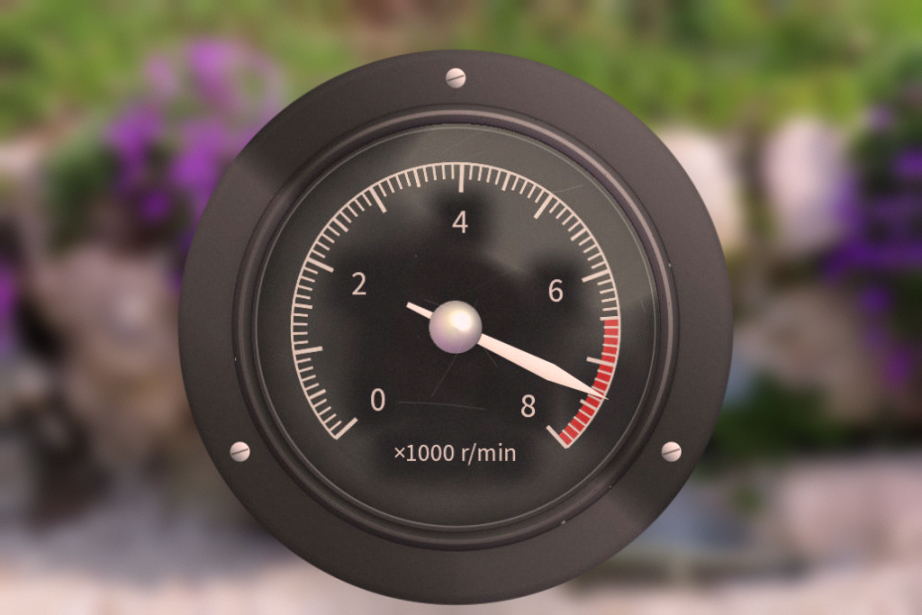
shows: 7350 rpm
